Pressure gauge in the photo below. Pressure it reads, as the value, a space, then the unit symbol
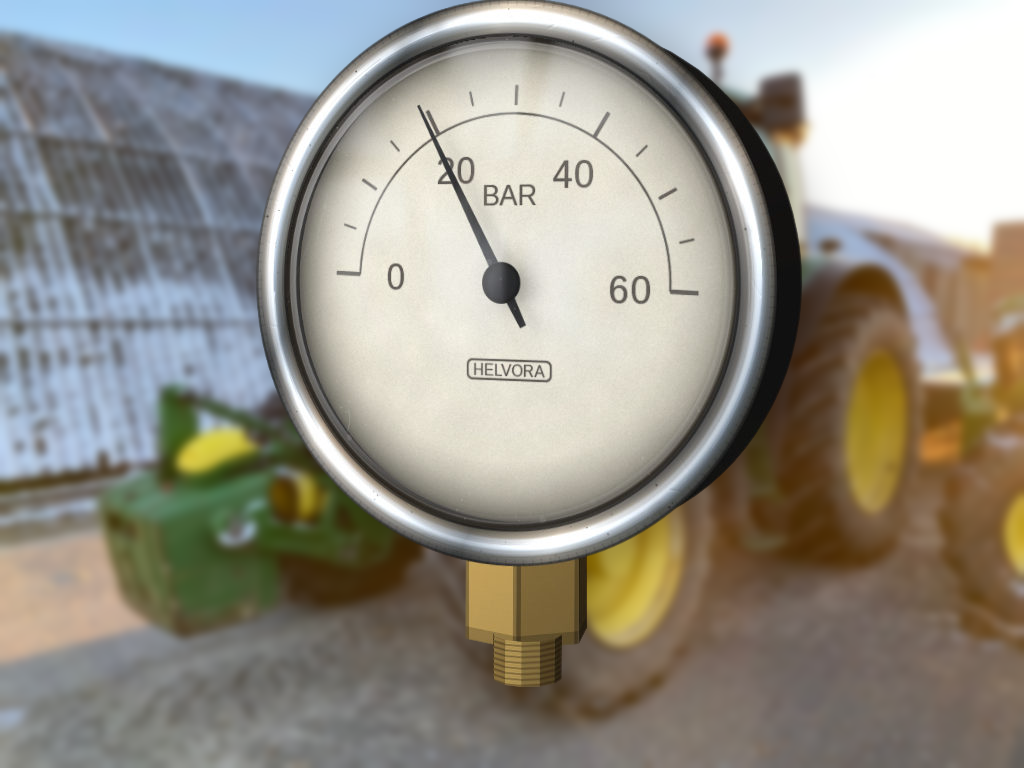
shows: 20 bar
